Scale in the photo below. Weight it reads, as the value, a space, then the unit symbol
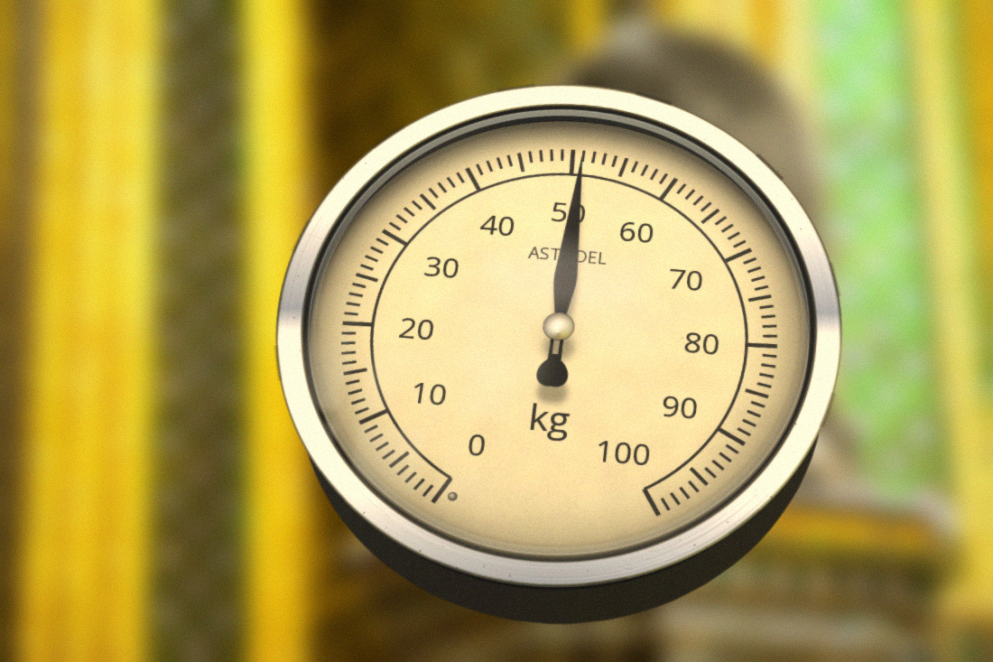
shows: 51 kg
